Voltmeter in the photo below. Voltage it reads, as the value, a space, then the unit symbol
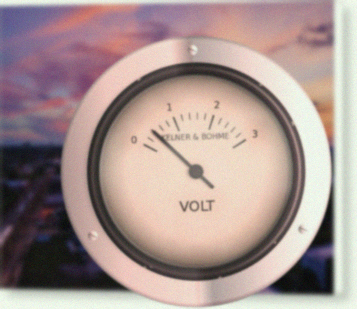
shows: 0.4 V
